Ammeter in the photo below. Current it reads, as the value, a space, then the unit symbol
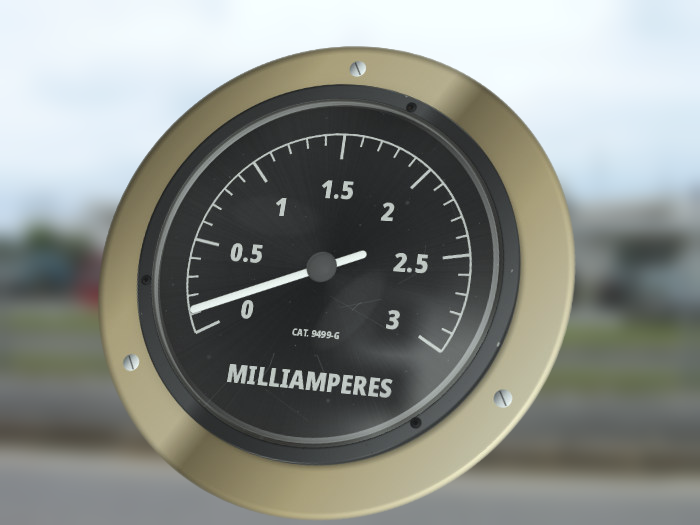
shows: 0.1 mA
